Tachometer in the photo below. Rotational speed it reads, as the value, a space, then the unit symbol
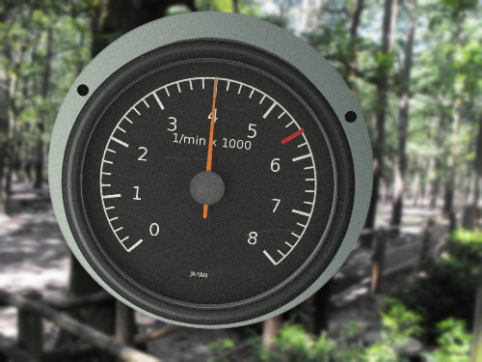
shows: 4000 rpm
